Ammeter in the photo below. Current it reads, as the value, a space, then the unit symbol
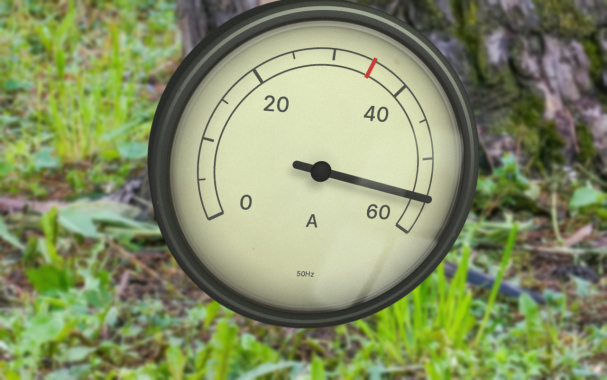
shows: 55 A
